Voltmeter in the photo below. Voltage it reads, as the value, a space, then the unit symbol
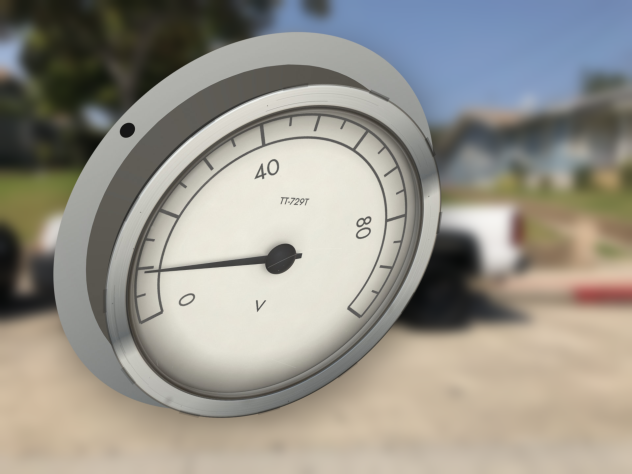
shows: 10 V
